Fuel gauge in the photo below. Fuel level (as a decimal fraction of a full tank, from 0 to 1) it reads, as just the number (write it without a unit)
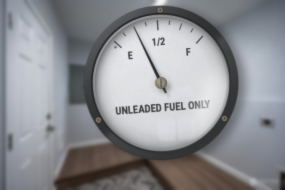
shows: 0.25
